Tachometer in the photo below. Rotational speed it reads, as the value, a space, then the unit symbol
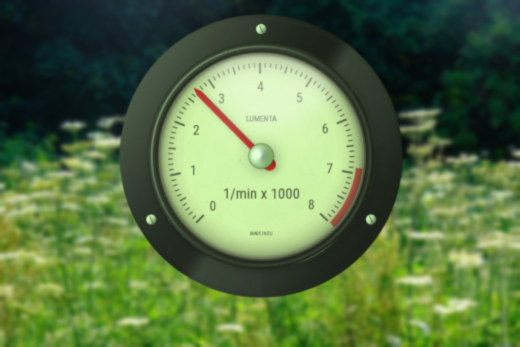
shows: 2700 rpm
